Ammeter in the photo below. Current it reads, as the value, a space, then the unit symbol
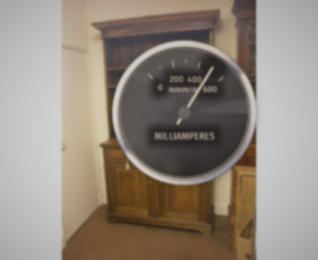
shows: 500 mA
